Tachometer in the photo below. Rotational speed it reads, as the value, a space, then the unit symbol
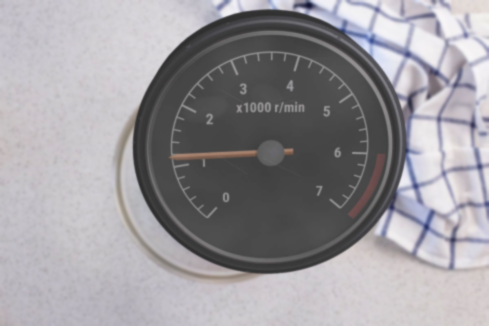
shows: 1200 rpm
